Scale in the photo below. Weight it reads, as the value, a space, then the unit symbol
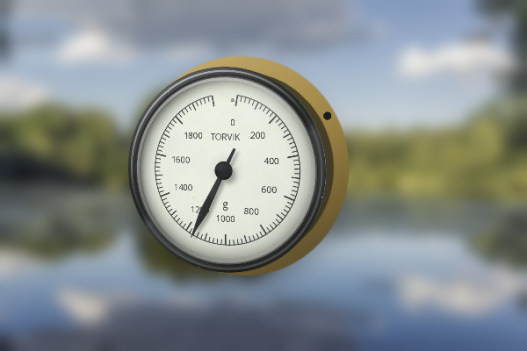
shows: 1160 g
